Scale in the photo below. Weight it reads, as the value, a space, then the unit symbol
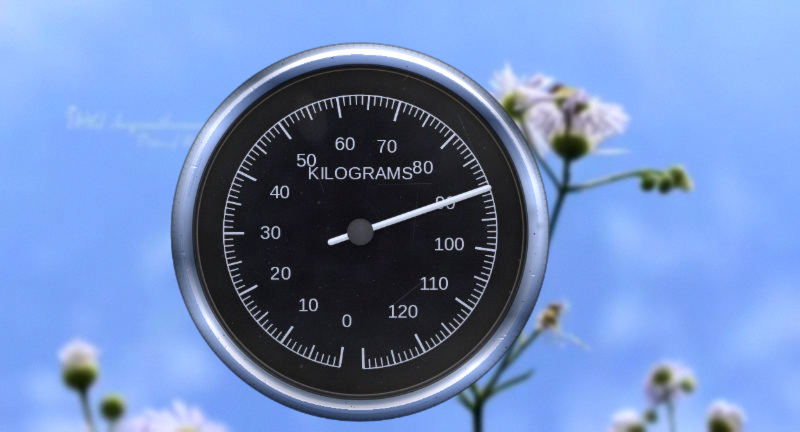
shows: 90 kg
